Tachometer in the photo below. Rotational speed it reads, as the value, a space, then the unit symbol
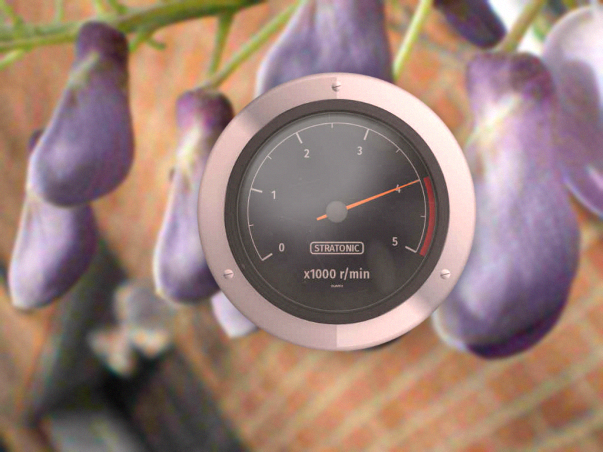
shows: 4000 rpm
